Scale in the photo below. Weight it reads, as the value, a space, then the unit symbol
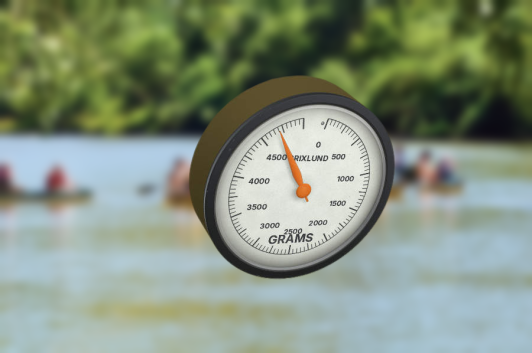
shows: 4700 g
